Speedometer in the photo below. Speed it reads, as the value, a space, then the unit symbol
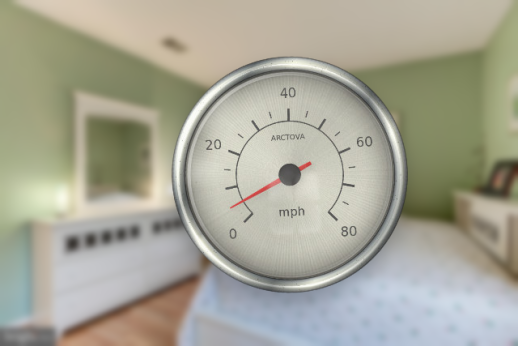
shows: 5 mph
